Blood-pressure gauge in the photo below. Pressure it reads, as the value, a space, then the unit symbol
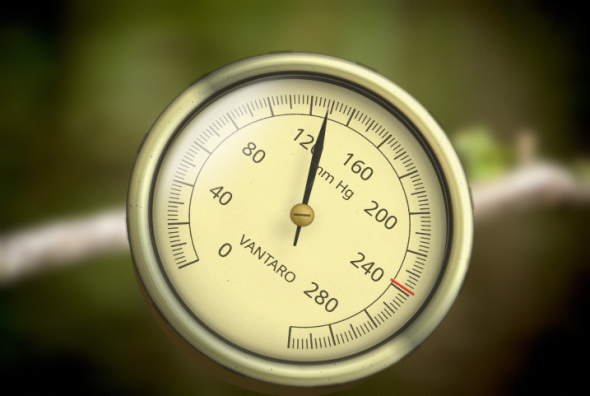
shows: 128 mmHg
